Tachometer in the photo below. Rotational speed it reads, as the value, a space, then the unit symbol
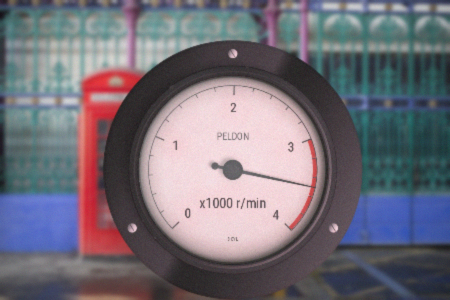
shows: 3500 rpm
